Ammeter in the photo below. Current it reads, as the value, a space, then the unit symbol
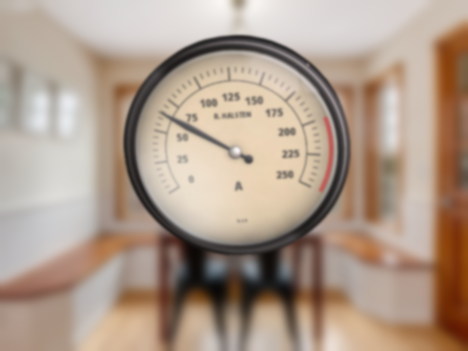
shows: 65 A
